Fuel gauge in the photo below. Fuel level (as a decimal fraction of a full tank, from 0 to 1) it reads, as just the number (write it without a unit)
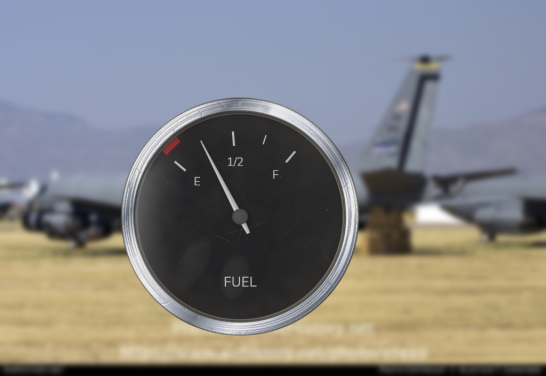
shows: 0.25
